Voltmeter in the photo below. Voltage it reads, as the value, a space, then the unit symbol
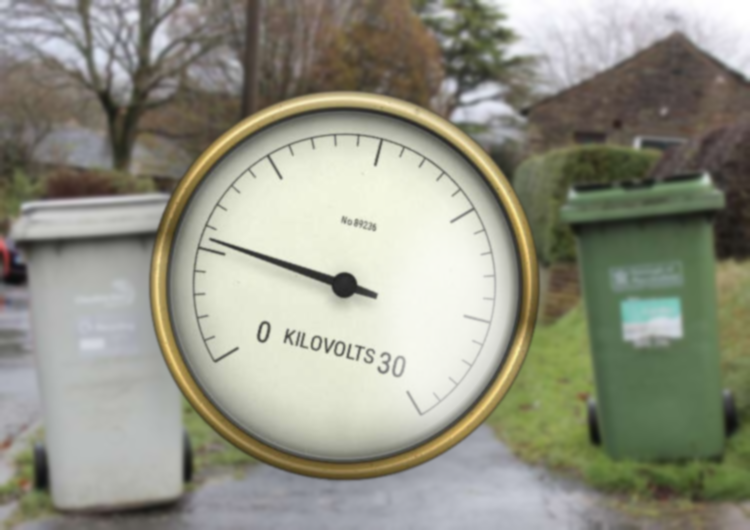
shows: 5.5 kV
